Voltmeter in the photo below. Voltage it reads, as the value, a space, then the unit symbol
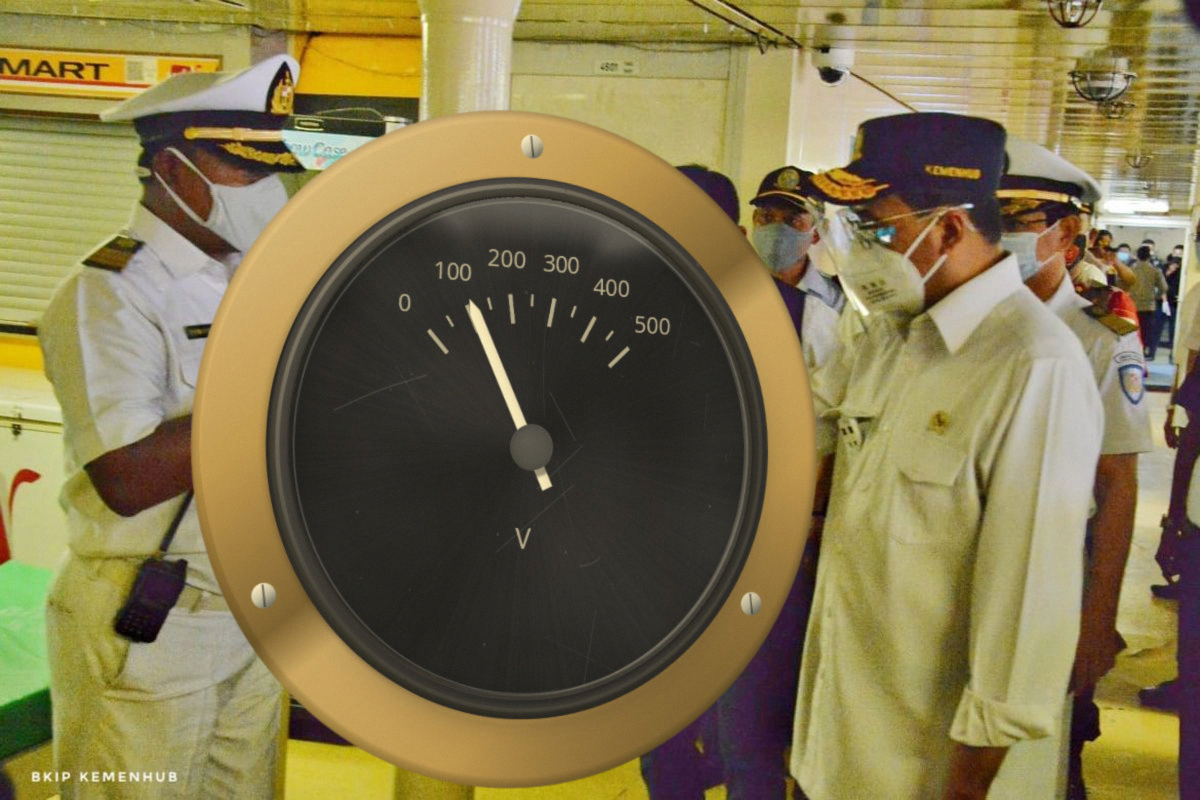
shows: 100 V
